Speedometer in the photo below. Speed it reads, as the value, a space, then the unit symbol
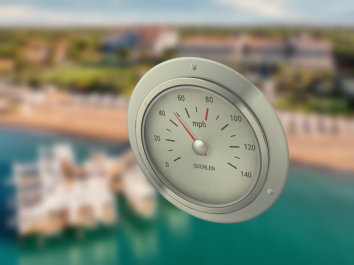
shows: 50 mph
